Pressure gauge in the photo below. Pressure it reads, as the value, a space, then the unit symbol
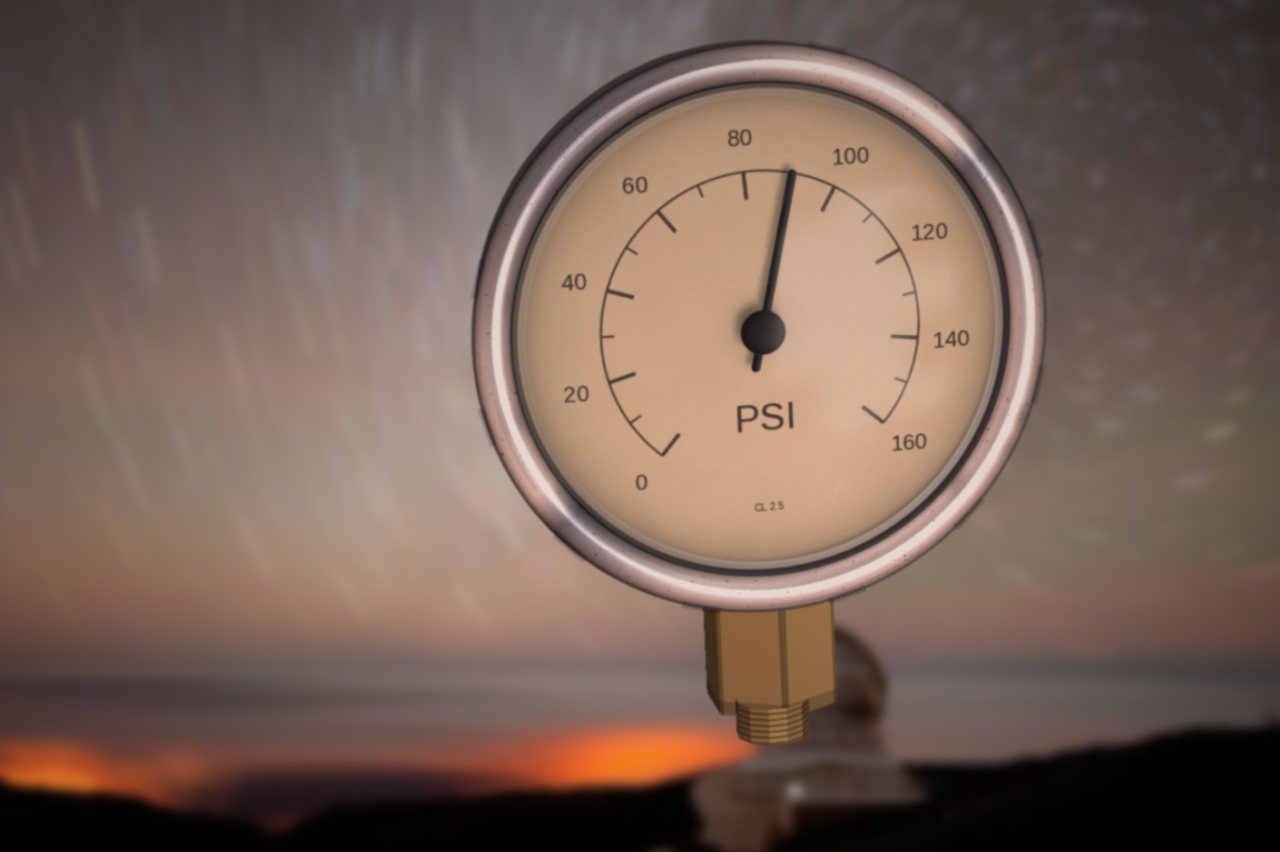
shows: 90 psi
